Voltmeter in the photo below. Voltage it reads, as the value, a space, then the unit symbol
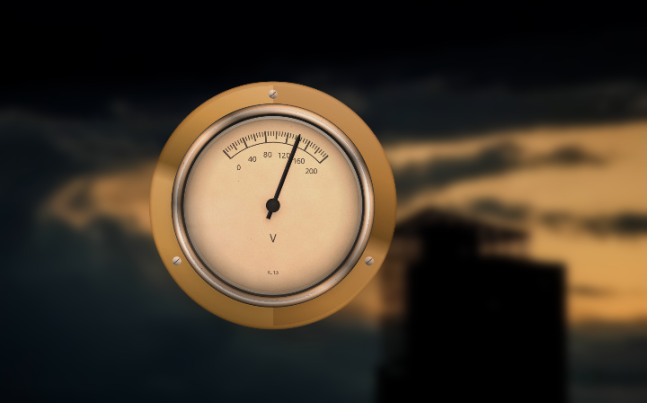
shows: 140 V
